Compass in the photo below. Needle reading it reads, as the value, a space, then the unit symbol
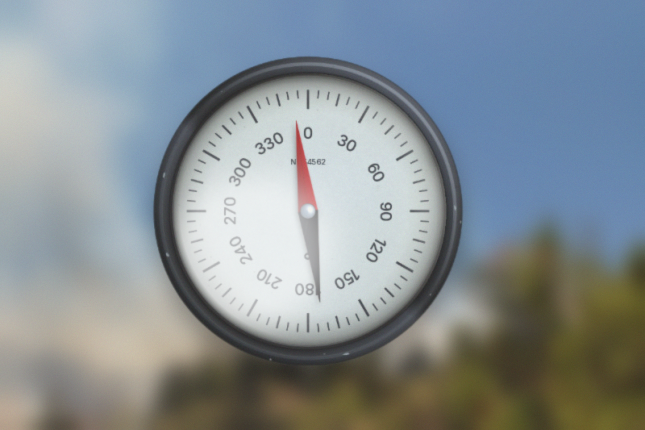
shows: 352.5 °
